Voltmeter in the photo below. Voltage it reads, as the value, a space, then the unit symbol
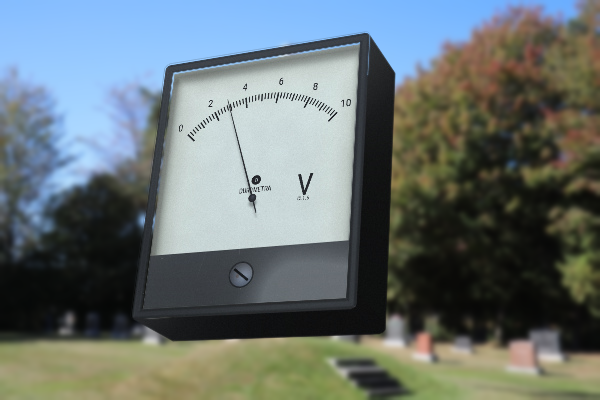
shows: 3 V
